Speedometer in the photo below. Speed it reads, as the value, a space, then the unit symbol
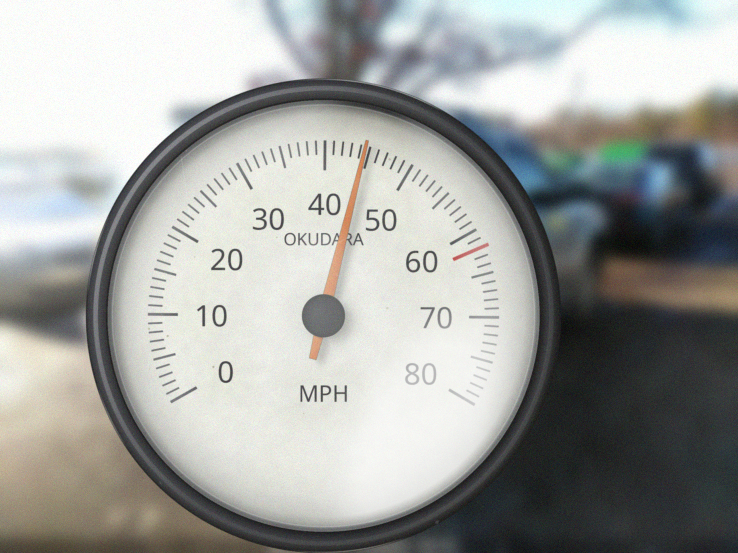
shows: 44.5 mph
